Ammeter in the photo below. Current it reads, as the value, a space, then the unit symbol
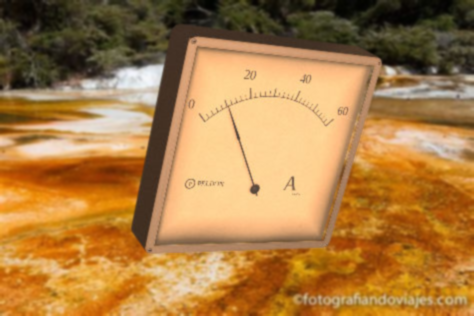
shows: 10 A
